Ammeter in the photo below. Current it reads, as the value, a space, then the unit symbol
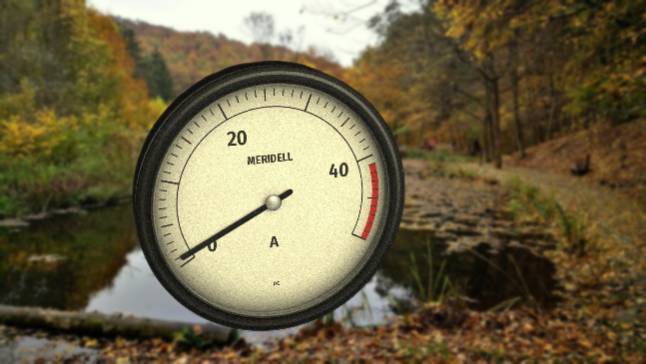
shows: 1 A
